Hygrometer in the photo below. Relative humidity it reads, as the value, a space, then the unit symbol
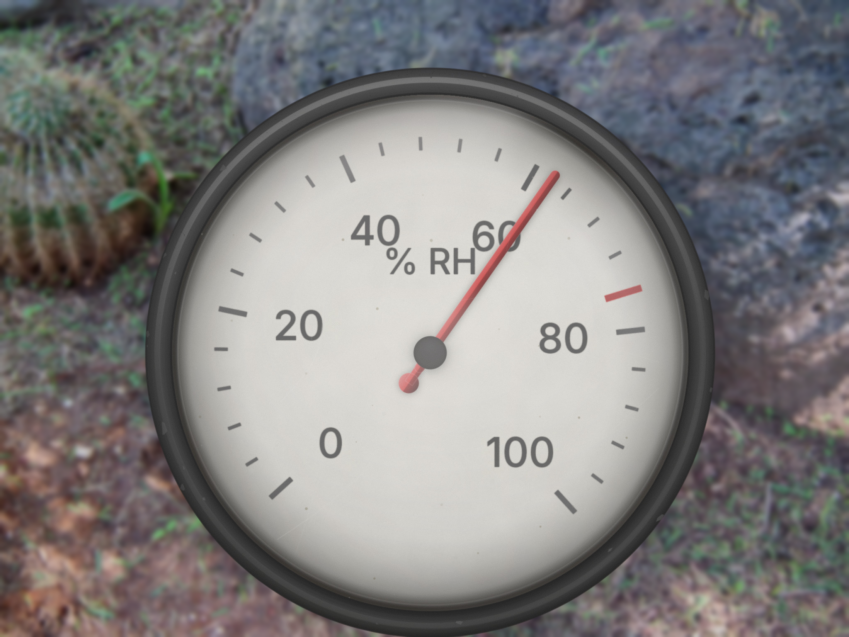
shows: 62 %
